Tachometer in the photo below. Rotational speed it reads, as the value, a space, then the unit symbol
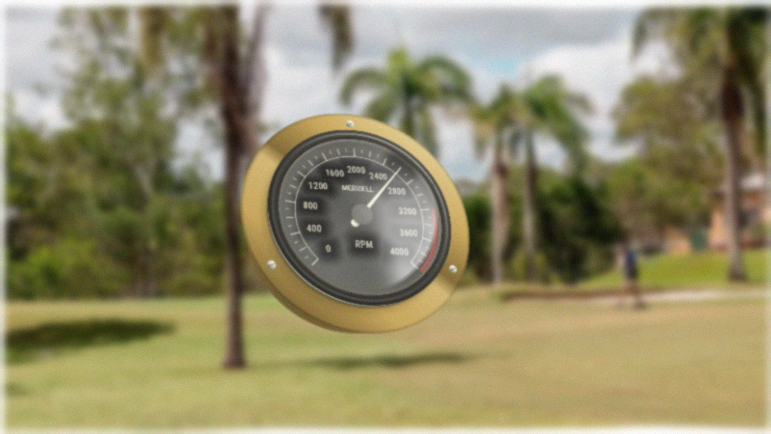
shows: 2600 rpm
